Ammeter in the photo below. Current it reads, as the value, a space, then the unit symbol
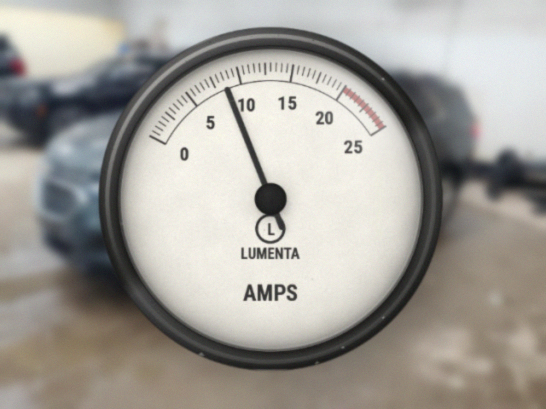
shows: 8.5 A
